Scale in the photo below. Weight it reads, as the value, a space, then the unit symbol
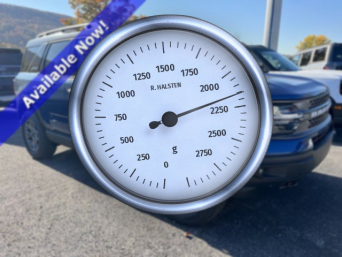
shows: 2150 g
